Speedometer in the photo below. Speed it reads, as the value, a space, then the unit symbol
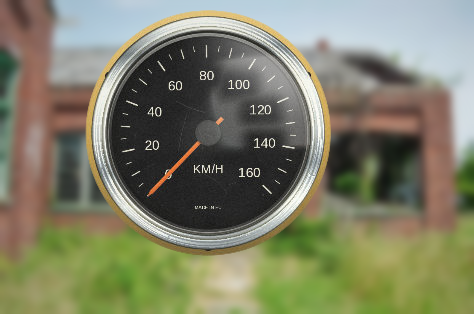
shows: 0 km/h
